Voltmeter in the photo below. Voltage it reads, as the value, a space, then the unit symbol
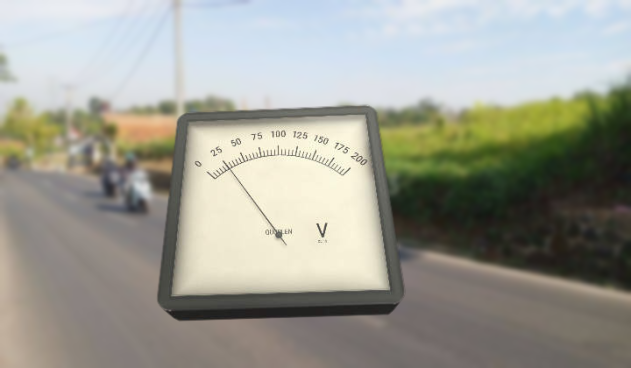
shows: 25 V
